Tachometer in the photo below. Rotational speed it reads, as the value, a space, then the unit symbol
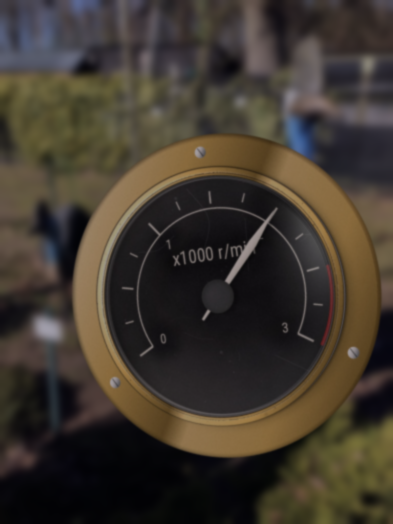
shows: 2000 rpm
